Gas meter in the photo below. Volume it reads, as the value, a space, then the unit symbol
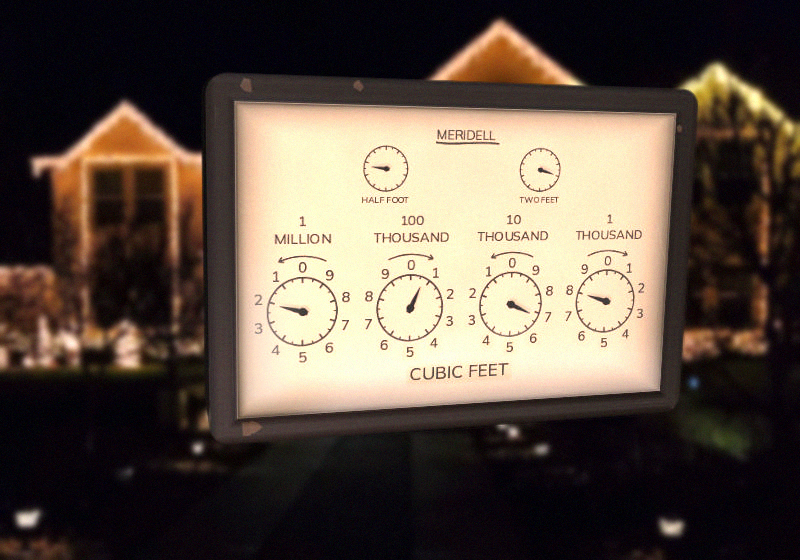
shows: 206800 ft³
